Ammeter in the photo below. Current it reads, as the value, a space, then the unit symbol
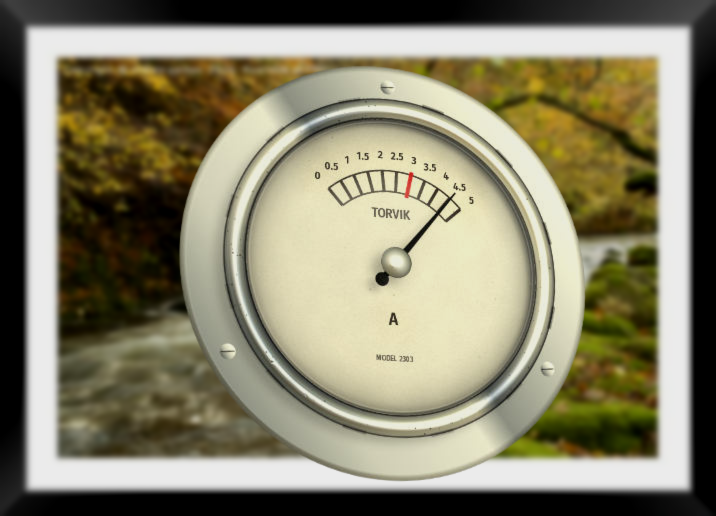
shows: 4.5 A
